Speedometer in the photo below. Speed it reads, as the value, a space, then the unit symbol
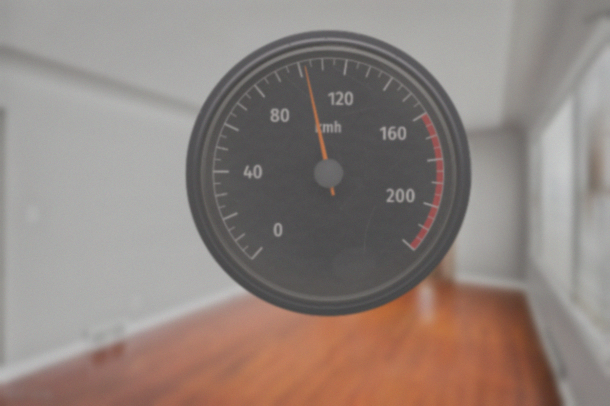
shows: 102.5 km/h
